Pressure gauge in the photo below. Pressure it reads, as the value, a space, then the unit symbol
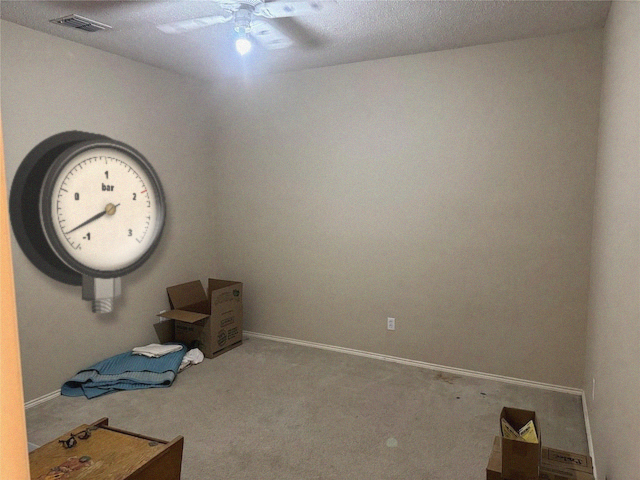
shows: -0.7 bar
